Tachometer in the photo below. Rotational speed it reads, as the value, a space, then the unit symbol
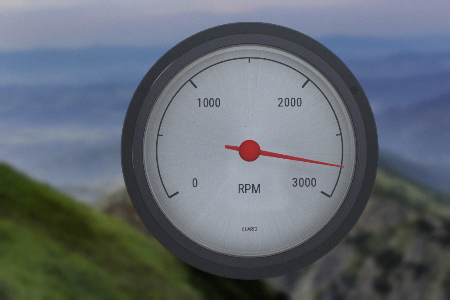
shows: 2750 rpm
